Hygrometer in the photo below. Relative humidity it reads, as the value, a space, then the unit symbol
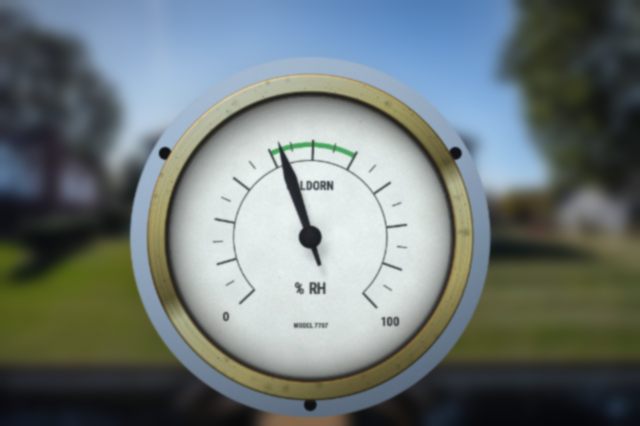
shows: 42.5 %
